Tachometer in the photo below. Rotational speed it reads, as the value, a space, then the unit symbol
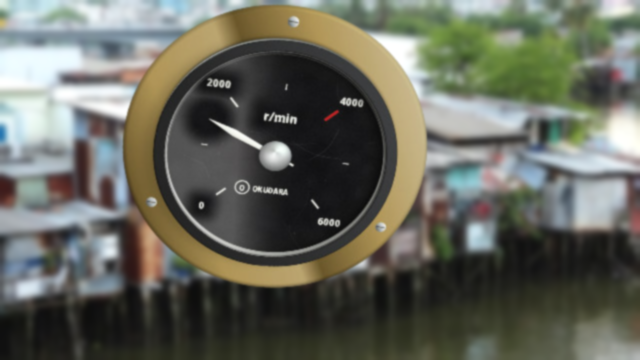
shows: 1500 rpm
